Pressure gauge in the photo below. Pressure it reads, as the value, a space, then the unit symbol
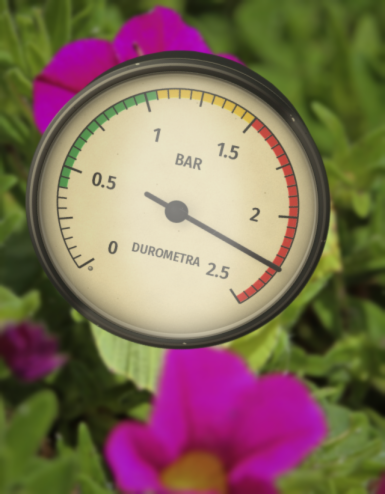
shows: 2.25 bar
